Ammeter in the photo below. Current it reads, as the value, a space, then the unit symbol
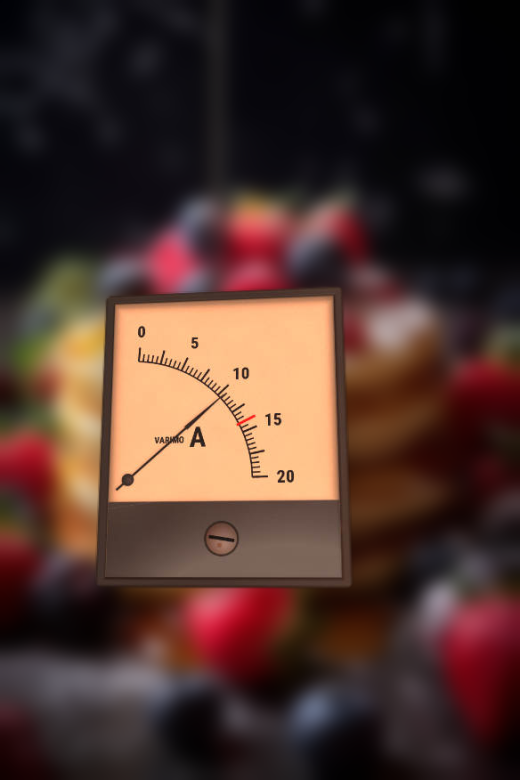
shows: 10.5 A
